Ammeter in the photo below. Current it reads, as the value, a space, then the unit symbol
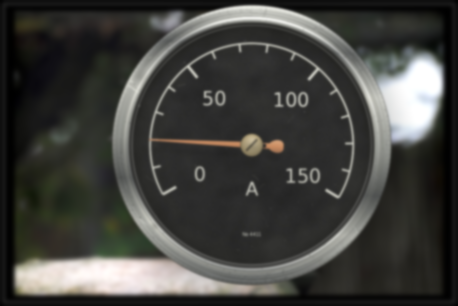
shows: 20 A
